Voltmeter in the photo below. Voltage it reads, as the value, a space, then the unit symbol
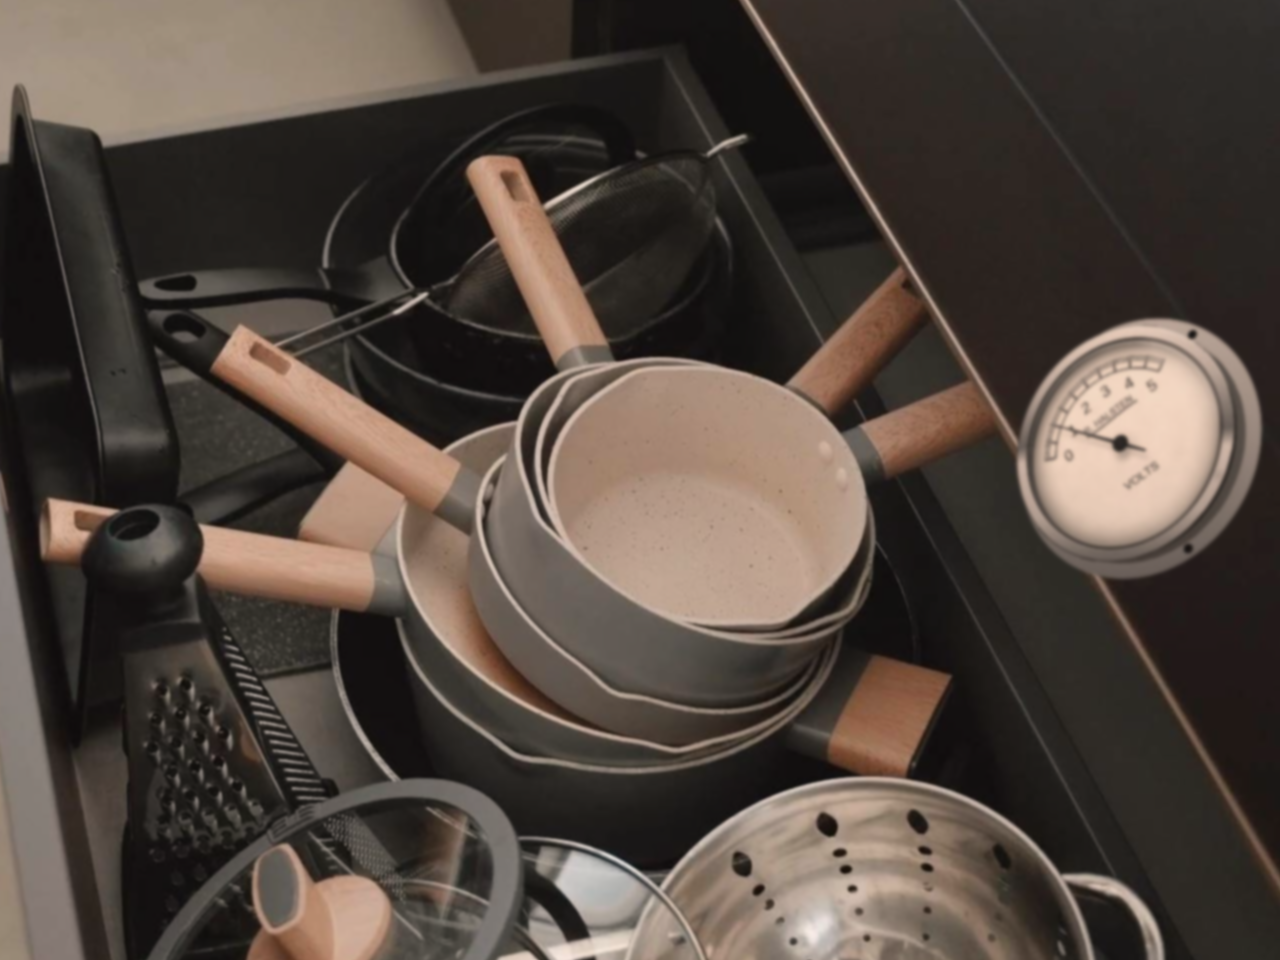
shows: 1 V
